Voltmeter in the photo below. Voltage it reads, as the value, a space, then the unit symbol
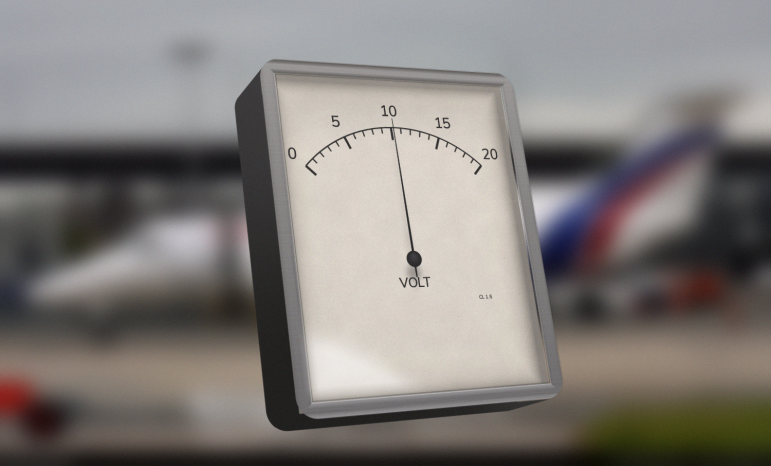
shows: 10 V
